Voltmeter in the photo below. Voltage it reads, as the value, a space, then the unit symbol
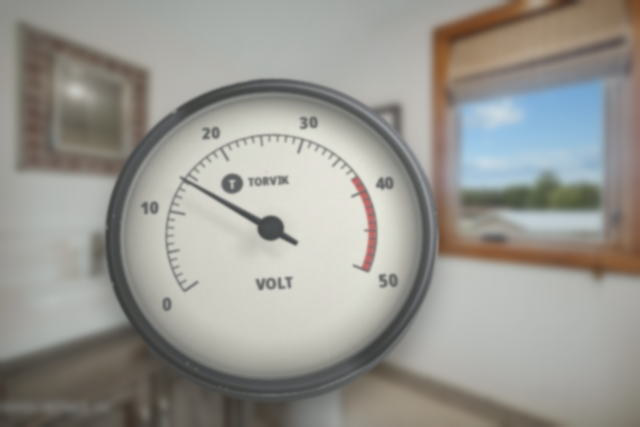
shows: 14 V
